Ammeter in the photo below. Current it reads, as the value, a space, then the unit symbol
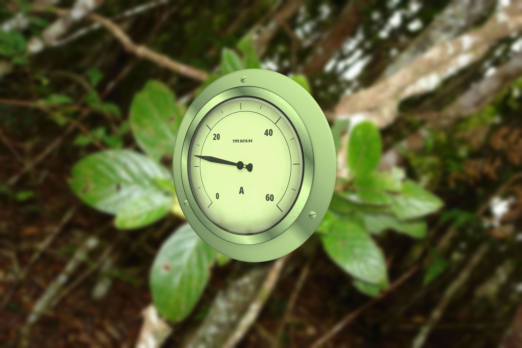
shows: 12.5 A
